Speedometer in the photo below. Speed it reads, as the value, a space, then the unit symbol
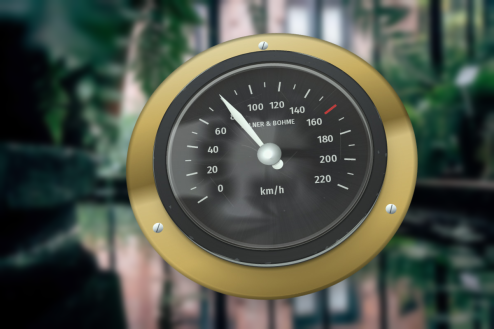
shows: 80 km/h
